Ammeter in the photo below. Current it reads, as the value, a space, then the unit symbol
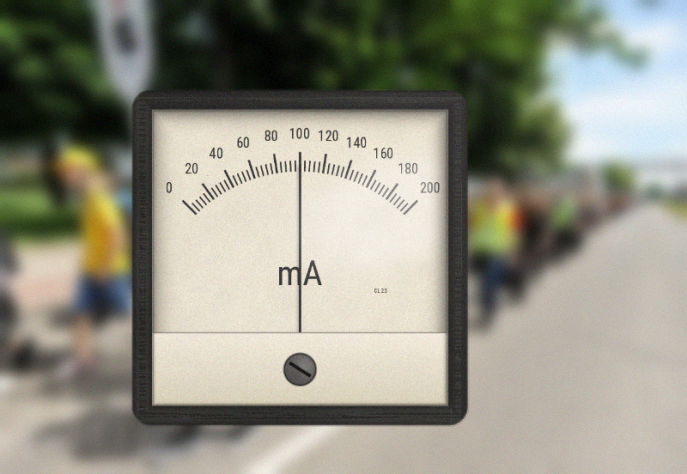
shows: 100 mA
